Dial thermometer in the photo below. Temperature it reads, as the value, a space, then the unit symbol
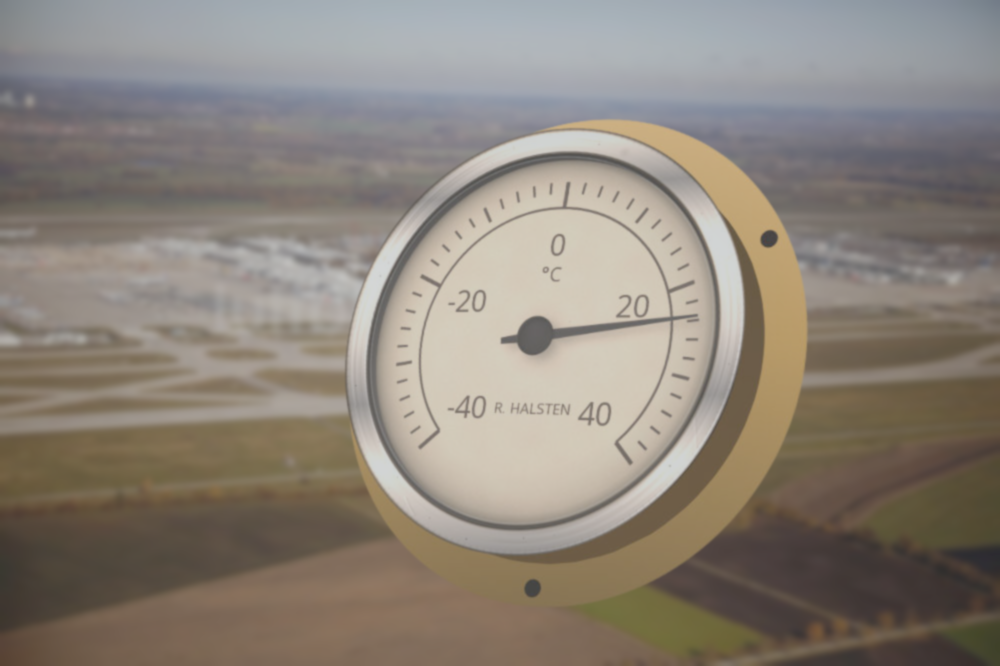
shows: 24 °C
